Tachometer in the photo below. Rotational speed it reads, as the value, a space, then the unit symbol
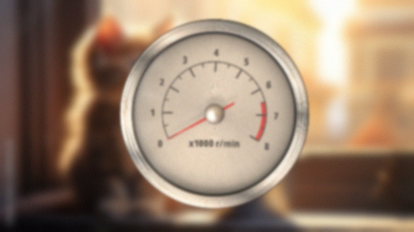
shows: 0 rpm
